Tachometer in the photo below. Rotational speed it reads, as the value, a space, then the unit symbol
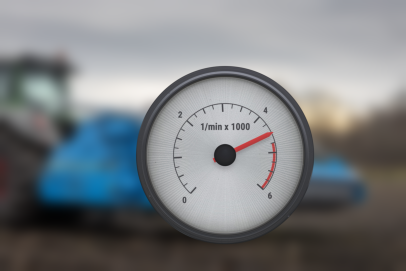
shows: 4500 rpm
